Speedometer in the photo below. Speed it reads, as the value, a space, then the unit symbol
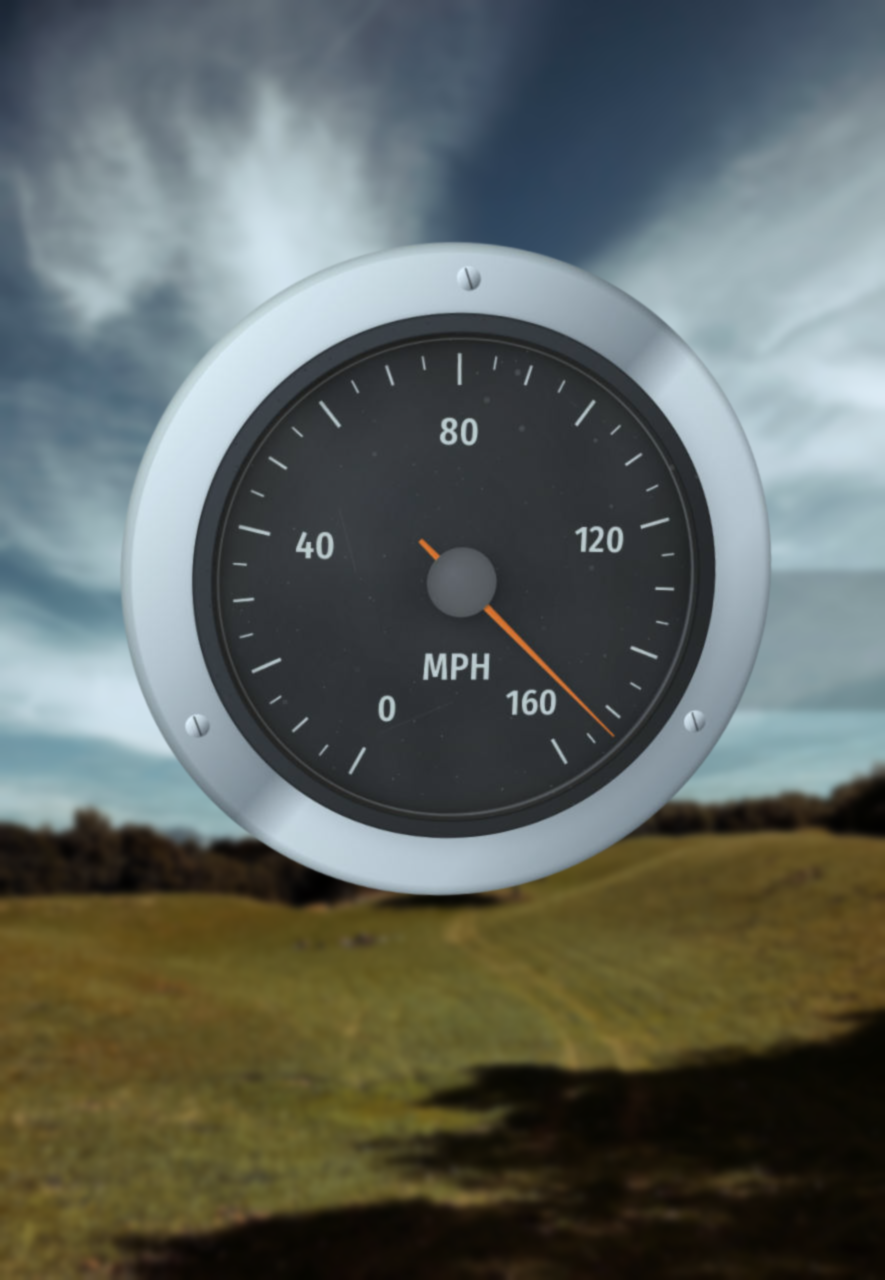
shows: 152.5 mph
